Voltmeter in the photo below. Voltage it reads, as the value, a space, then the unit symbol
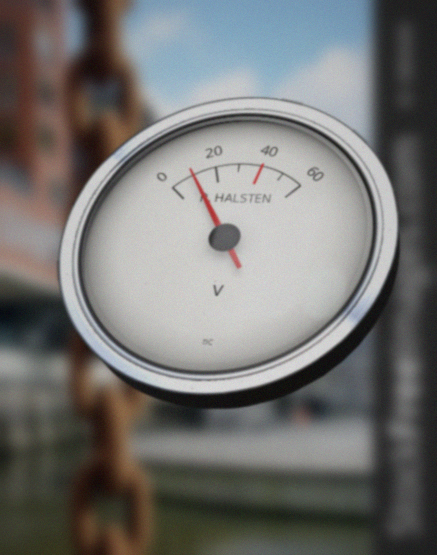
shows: 10 V
